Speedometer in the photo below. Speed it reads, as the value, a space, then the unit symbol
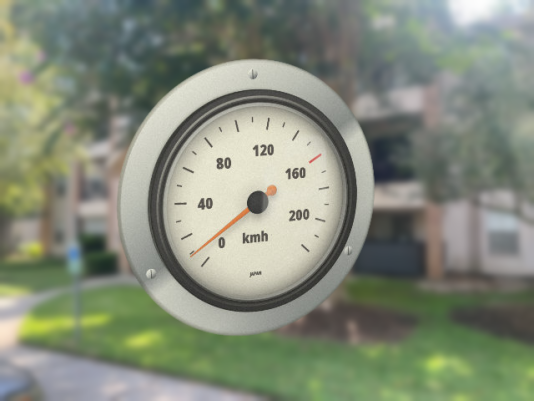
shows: 10 km/h
